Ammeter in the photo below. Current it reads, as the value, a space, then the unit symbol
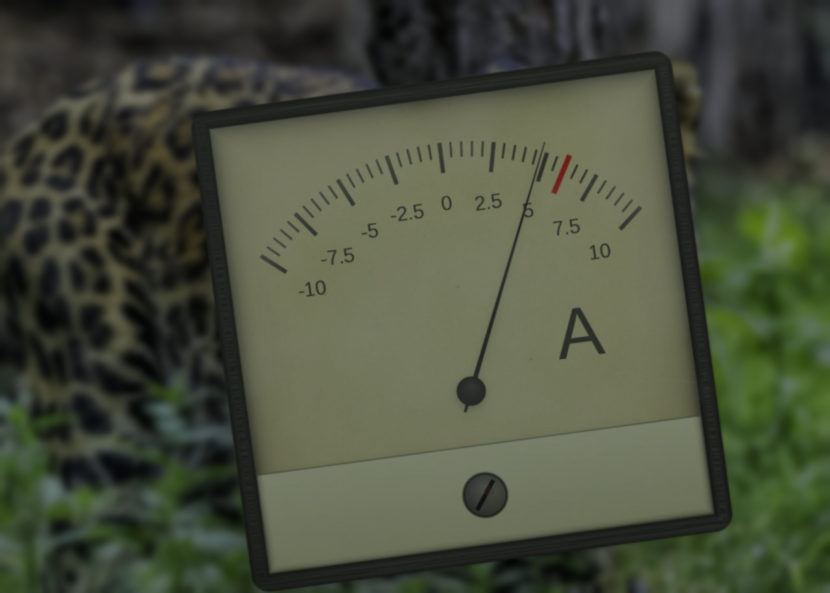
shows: 4.75 A
